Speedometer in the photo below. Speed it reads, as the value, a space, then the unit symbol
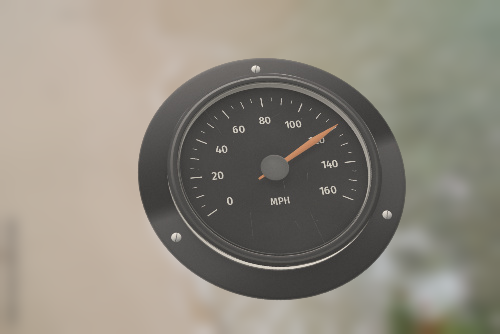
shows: 120 mph
